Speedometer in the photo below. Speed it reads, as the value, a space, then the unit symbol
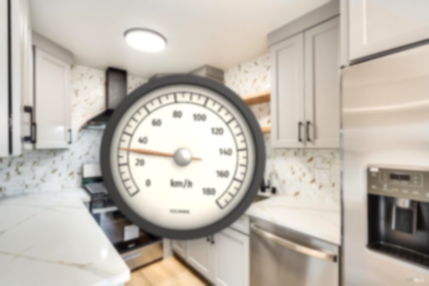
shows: 30 km/h
